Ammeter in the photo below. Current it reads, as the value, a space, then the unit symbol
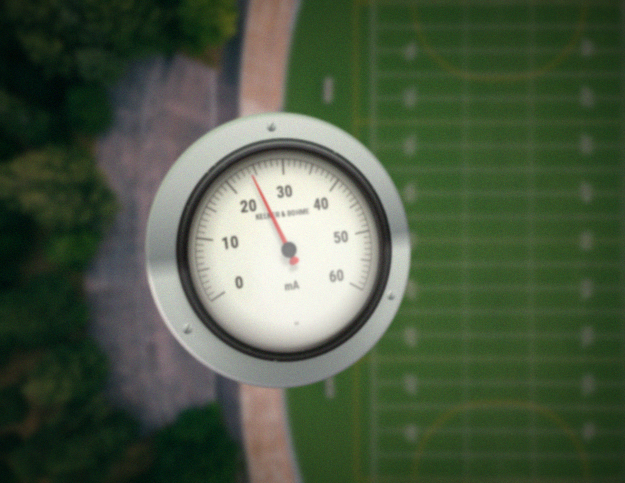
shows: 24 mA
